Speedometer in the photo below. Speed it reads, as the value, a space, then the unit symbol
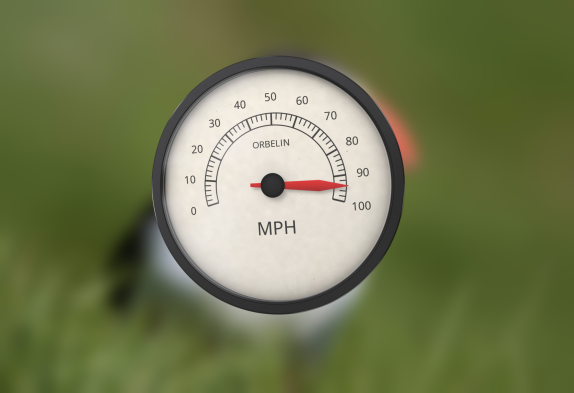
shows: 94 mph
